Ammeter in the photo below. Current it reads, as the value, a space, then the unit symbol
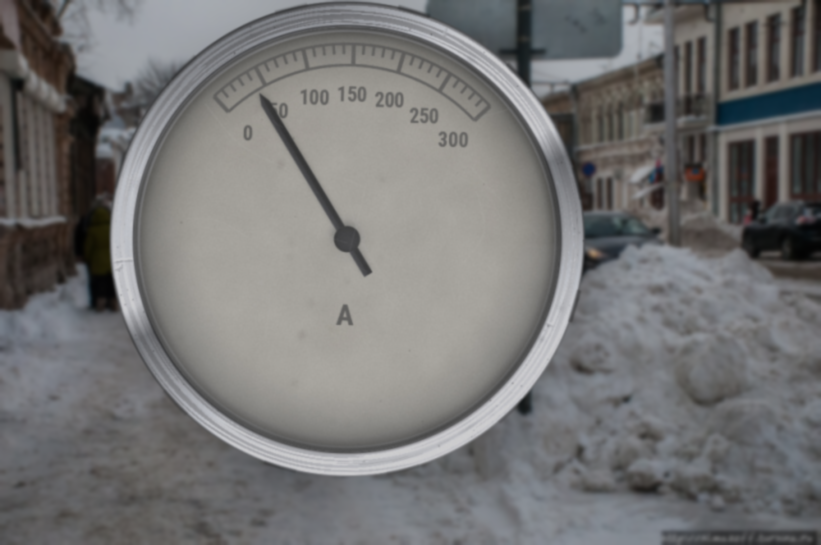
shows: 40 A
